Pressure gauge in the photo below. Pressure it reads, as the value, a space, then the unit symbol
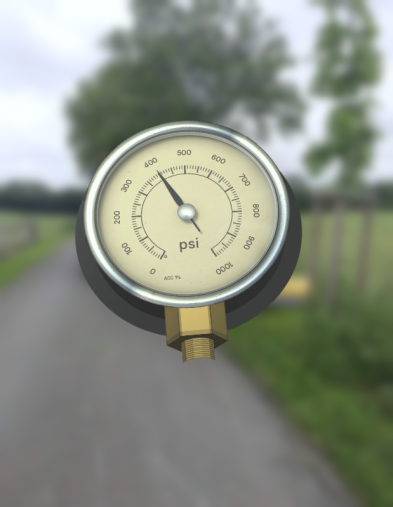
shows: 400 psi
